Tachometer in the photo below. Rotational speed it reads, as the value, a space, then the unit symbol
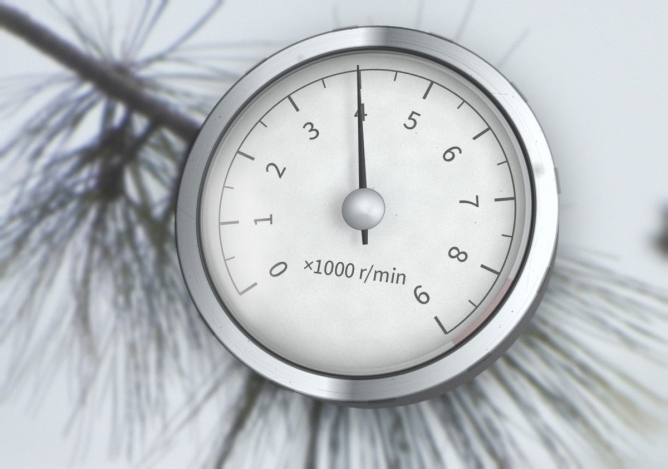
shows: 4000 rpm
